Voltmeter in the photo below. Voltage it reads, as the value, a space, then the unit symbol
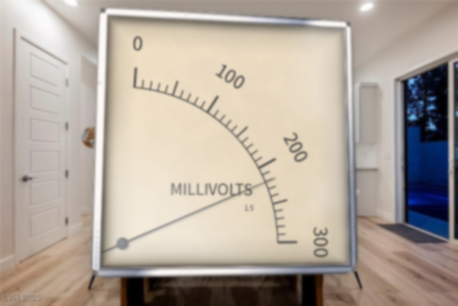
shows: 220 mV
